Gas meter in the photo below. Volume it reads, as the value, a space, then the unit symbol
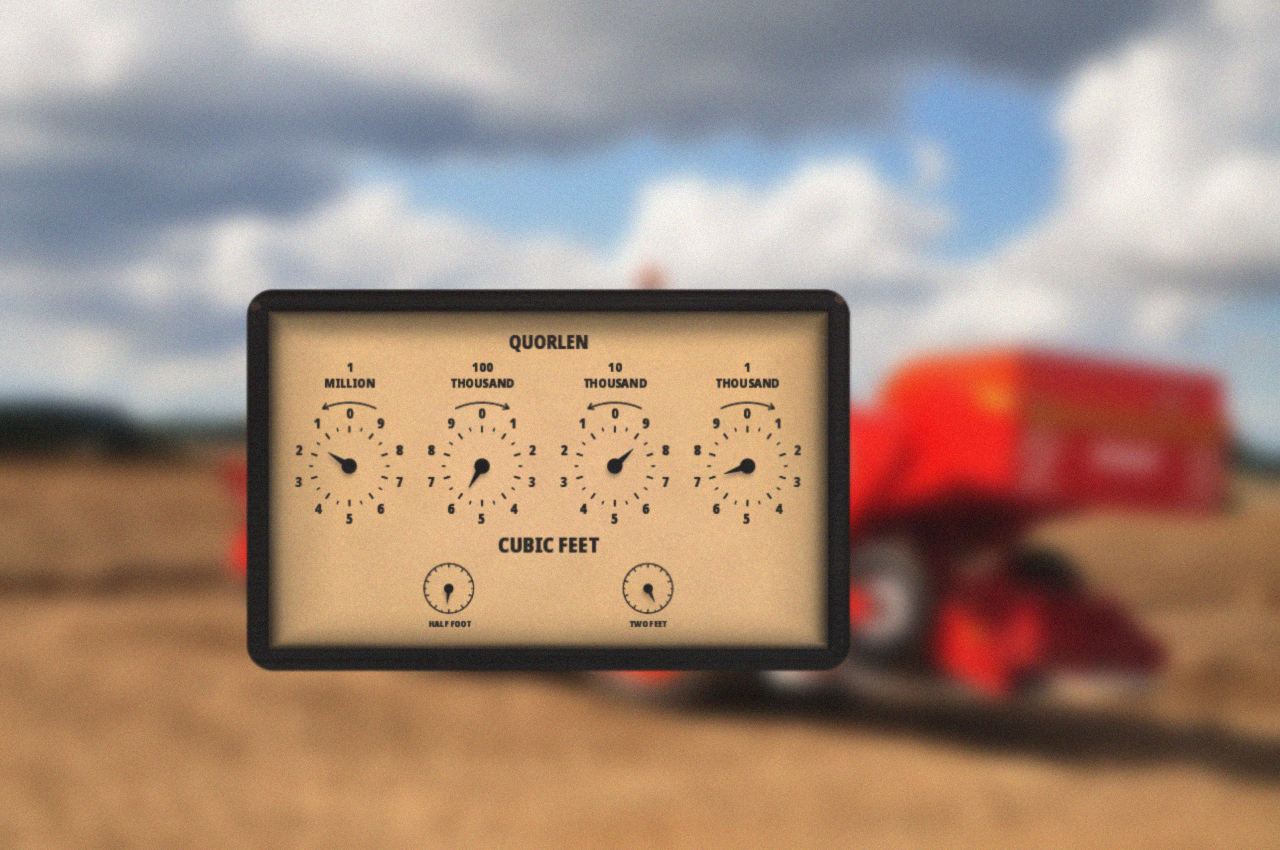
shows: 158700 ft³
